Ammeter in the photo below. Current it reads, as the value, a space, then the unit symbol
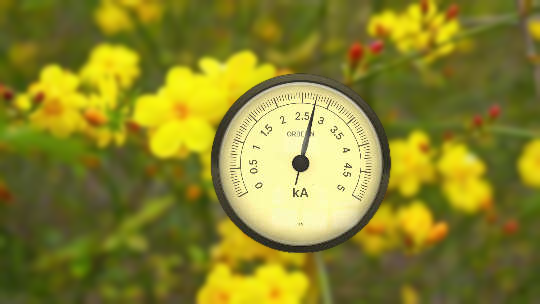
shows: 2.75 kA
